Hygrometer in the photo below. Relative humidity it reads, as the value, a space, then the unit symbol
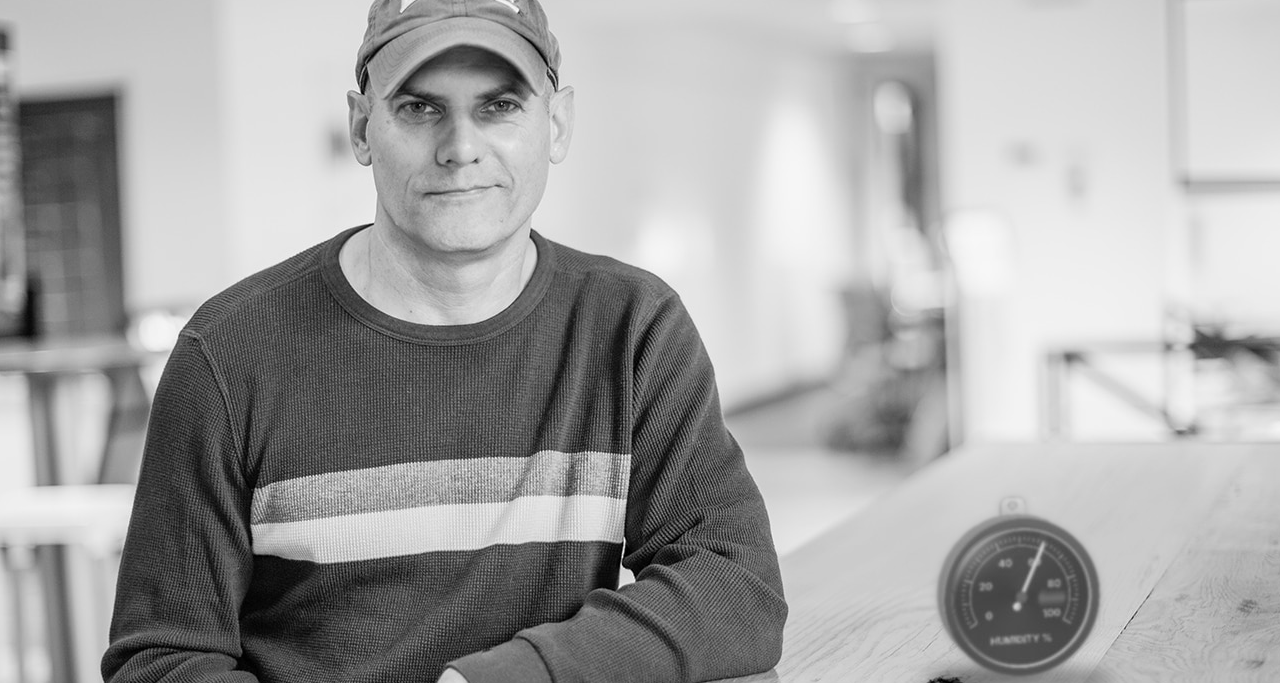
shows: 60 %
